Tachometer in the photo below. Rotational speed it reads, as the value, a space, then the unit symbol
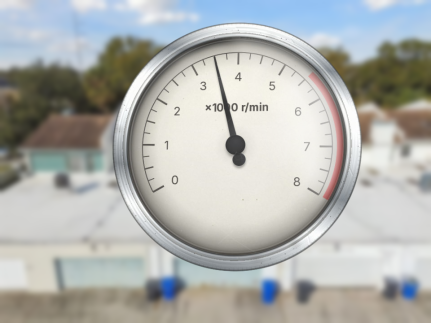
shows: 3500 rpm
